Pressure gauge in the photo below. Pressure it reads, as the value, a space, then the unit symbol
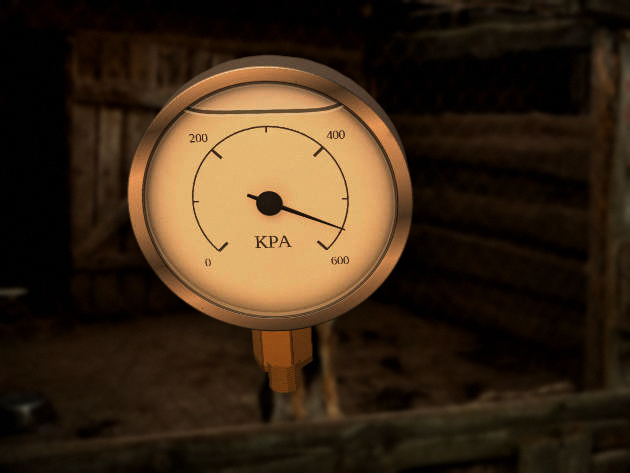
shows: 550 kPa
